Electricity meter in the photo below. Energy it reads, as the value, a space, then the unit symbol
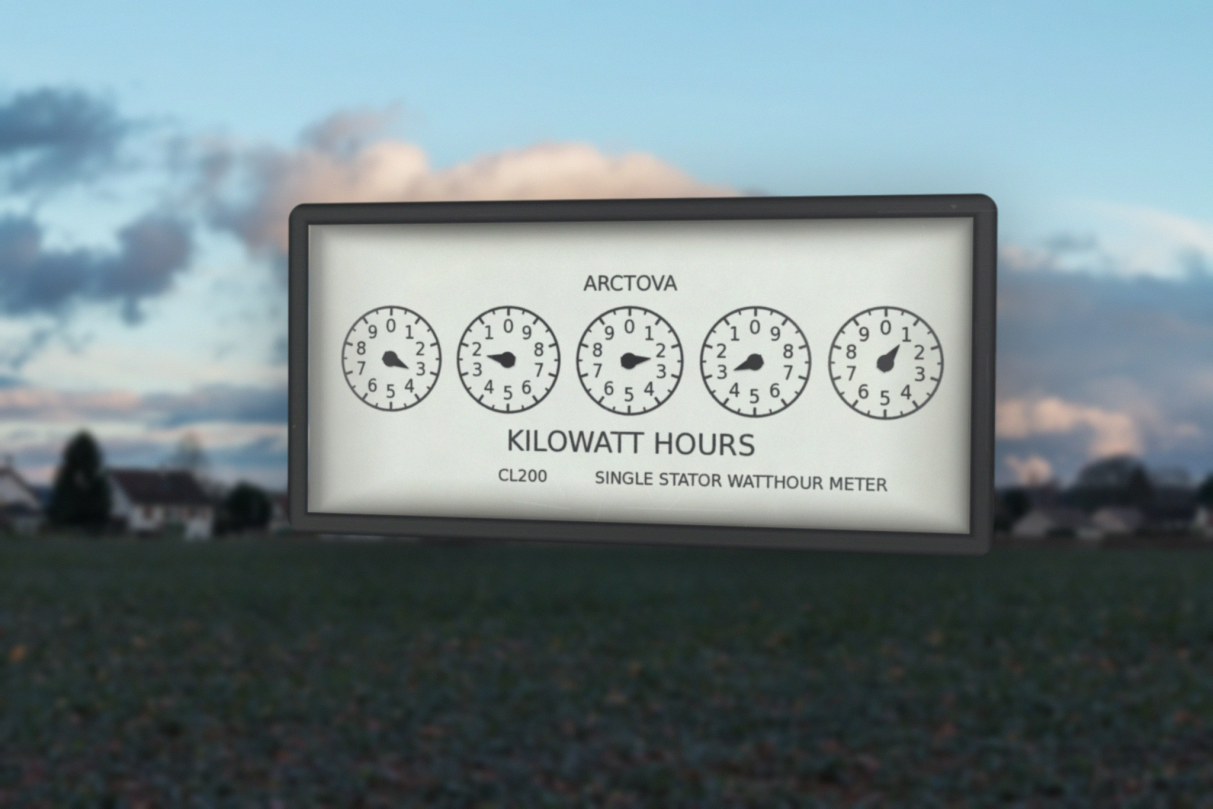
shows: 32231 kWh
